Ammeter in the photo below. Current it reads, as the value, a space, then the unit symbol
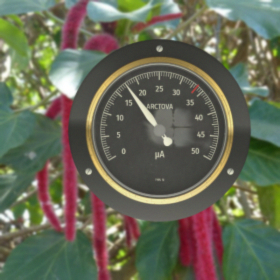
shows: 17.5 µA
